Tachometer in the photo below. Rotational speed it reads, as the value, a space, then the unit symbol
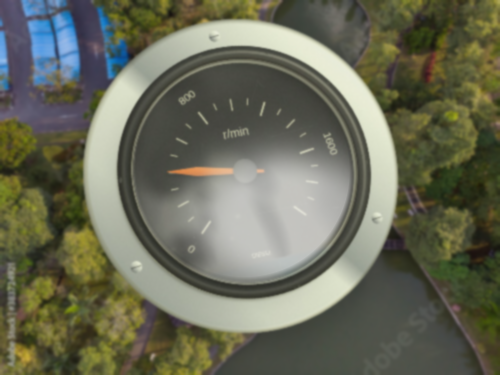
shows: 400 rpm
